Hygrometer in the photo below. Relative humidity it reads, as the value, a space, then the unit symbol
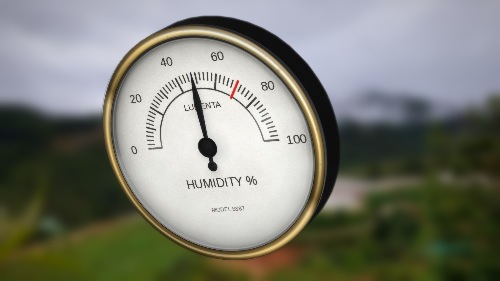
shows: 50 %
